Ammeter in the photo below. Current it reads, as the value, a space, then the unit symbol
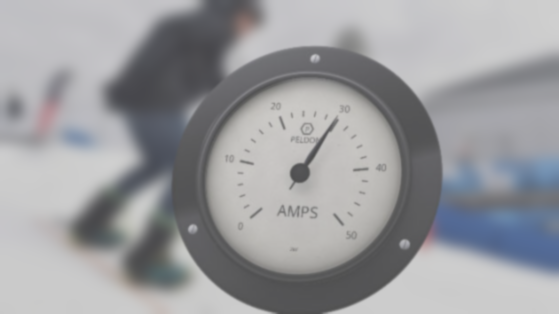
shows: 30 A
